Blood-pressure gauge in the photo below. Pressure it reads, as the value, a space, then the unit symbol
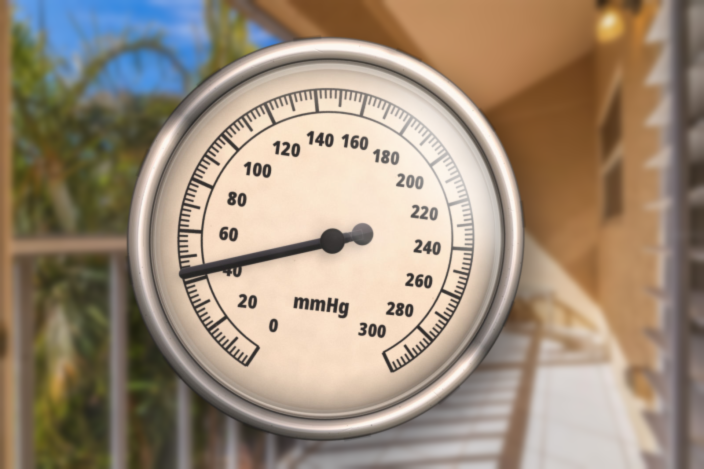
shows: 44 mmHg
